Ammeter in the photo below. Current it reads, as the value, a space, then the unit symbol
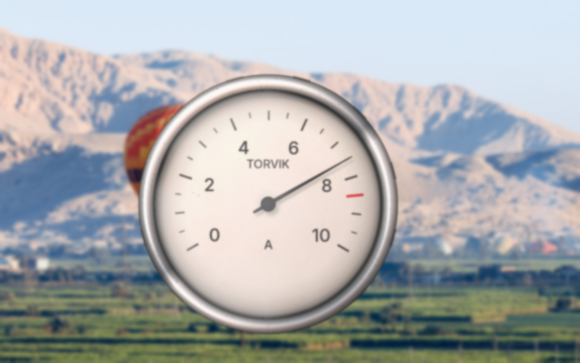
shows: 7.5 A
